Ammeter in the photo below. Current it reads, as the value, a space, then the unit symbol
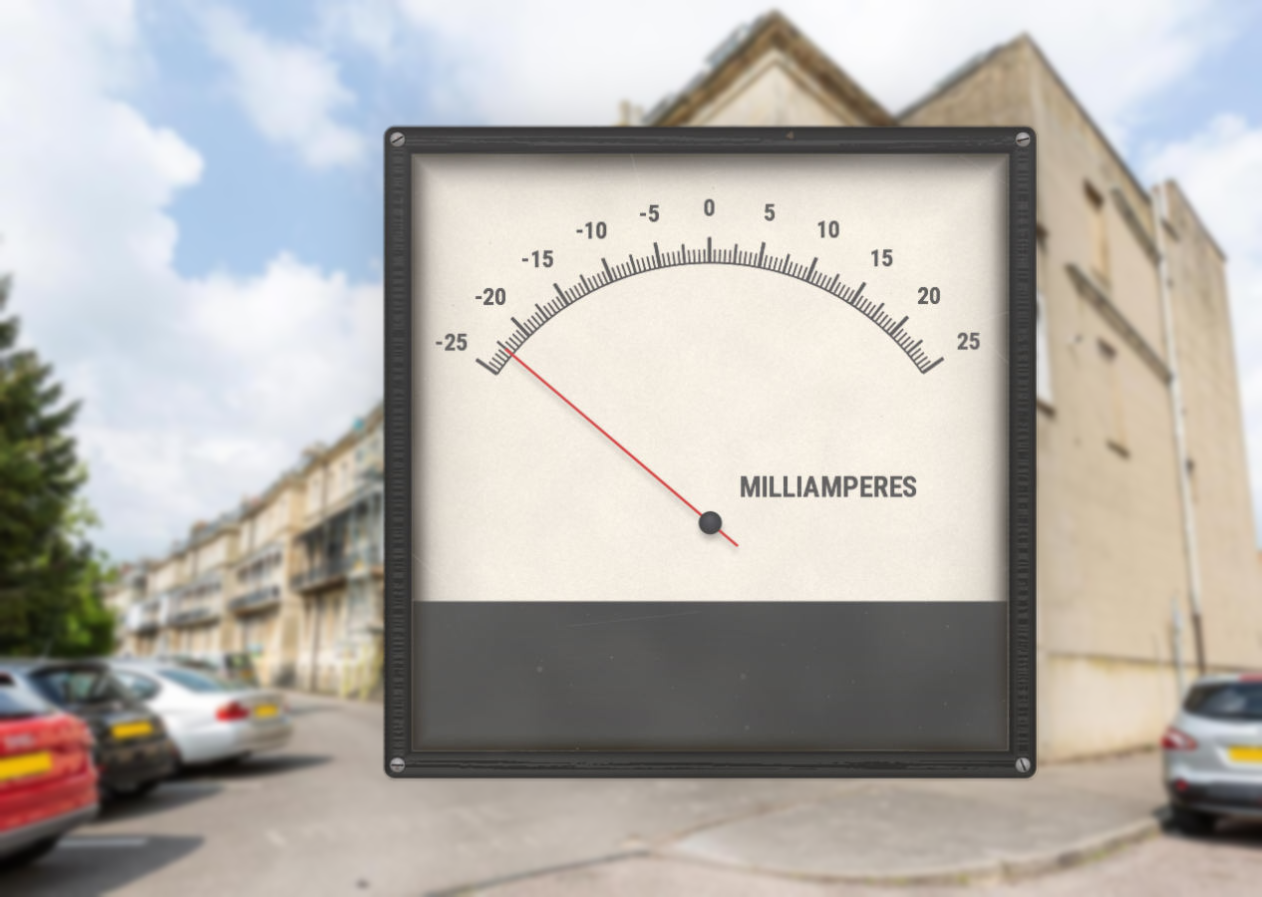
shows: -22.5 mA
